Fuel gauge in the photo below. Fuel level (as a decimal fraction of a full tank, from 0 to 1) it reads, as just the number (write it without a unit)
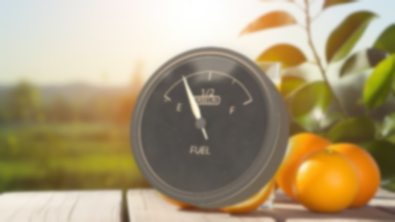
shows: 0.25
